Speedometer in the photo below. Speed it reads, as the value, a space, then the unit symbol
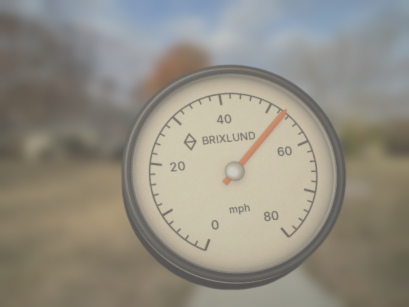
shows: 53 mph
